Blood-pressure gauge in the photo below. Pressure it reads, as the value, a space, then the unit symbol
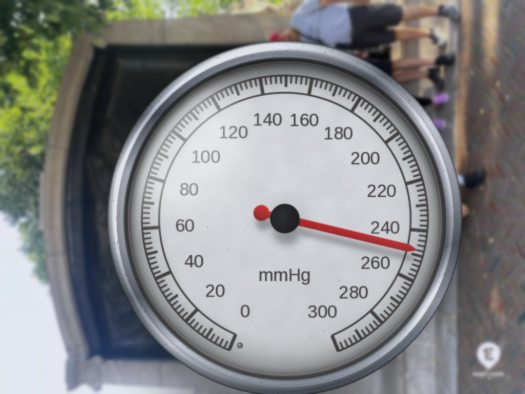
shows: 248 mmHg
